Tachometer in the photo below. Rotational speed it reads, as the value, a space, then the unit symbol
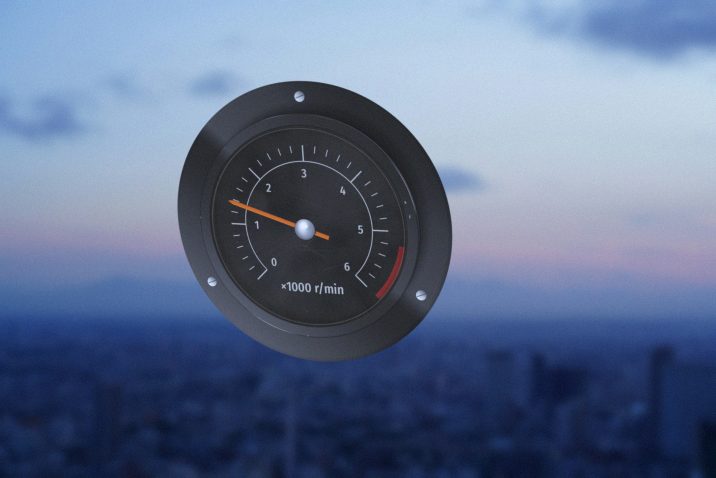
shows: 1400 rpm
